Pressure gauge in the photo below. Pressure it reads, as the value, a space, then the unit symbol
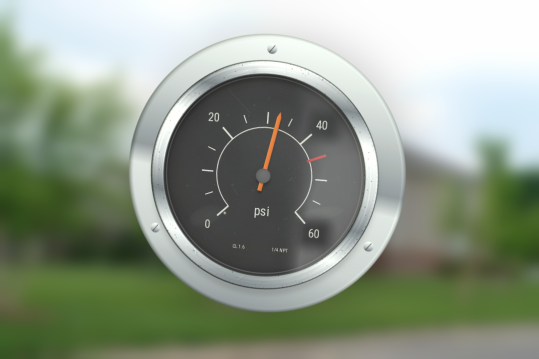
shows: 32.5 psi
